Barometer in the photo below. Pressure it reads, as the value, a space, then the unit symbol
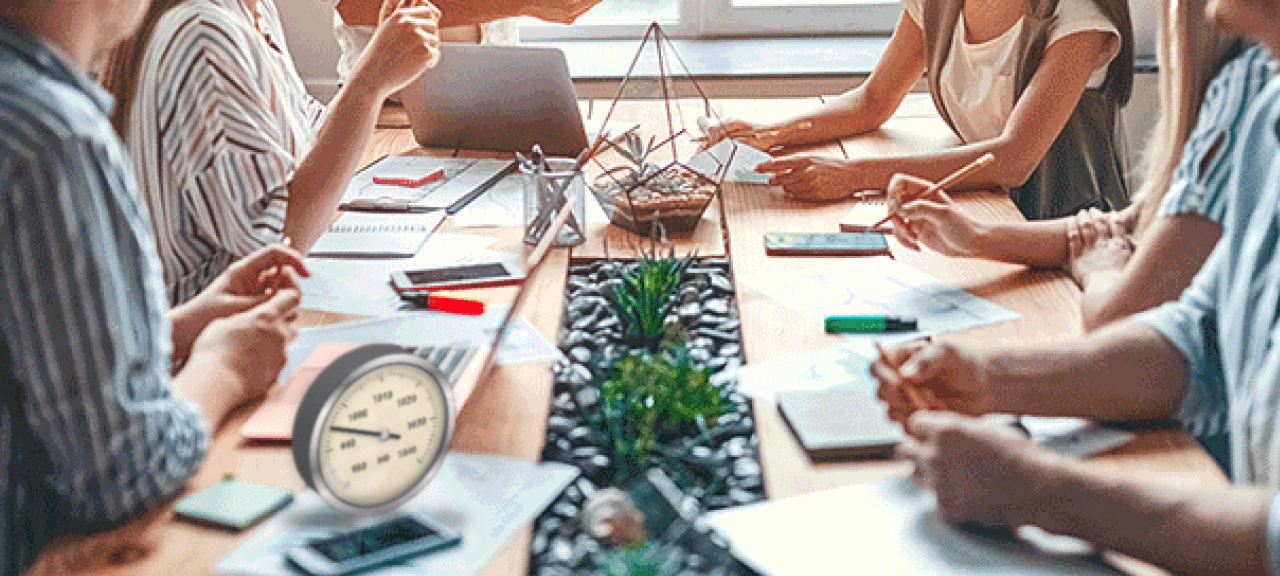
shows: 995 mbar
